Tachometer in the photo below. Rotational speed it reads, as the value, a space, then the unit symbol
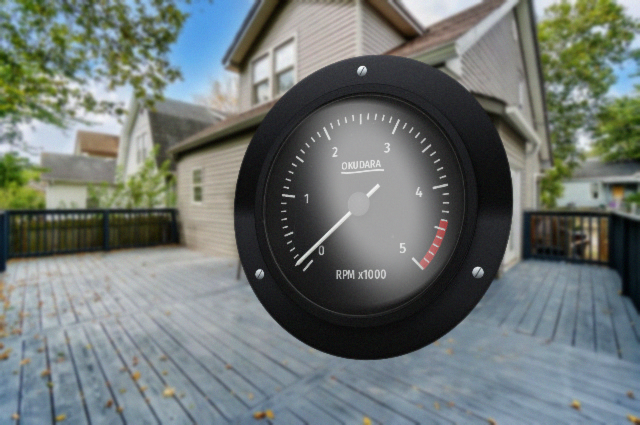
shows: 100 rpm
